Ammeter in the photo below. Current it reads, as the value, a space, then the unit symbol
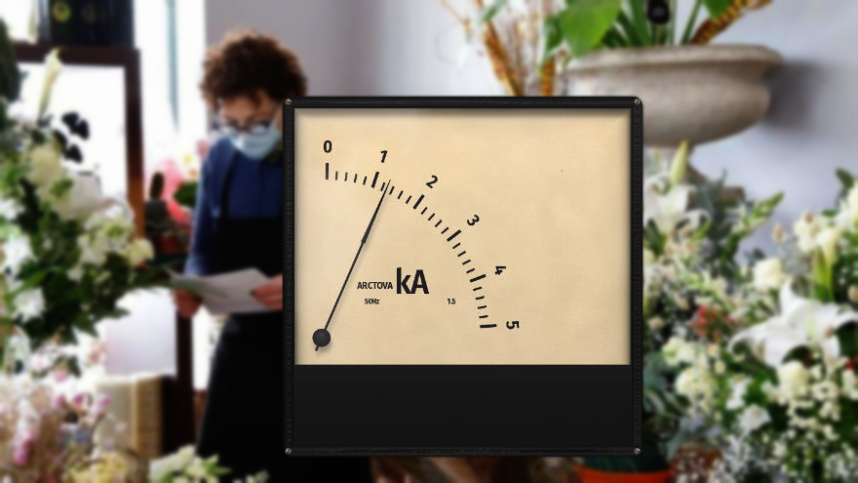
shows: 1.3 kA
